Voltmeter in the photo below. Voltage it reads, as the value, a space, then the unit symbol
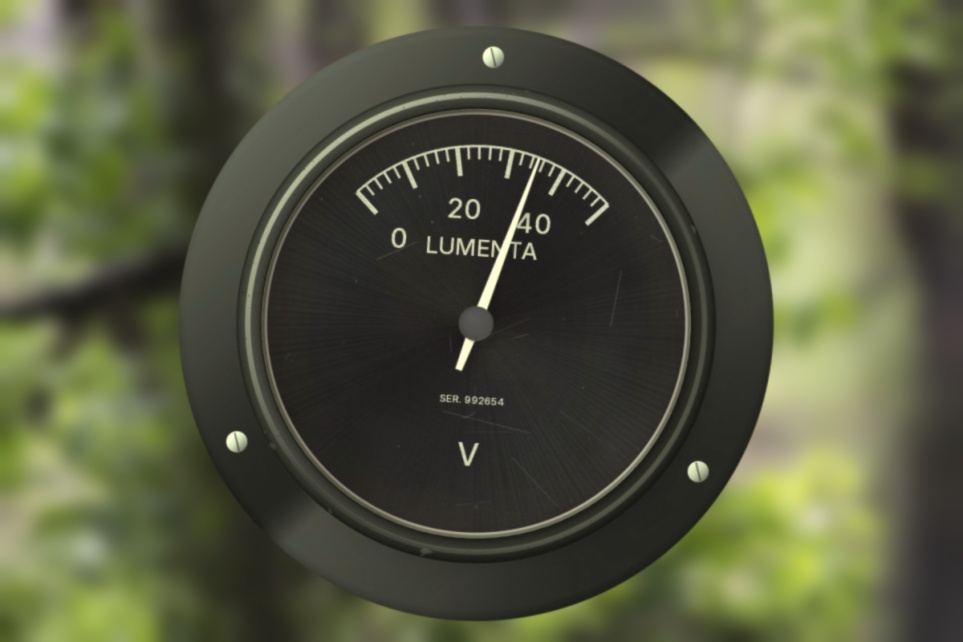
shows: 35 V
